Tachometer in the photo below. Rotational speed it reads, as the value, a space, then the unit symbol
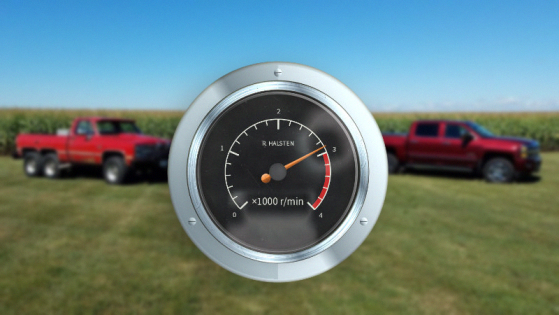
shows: 2900 rpm
